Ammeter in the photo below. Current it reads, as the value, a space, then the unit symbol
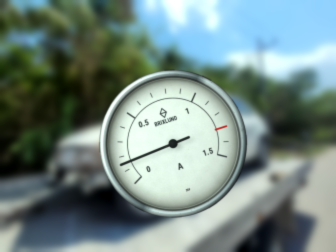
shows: 0.15 A
